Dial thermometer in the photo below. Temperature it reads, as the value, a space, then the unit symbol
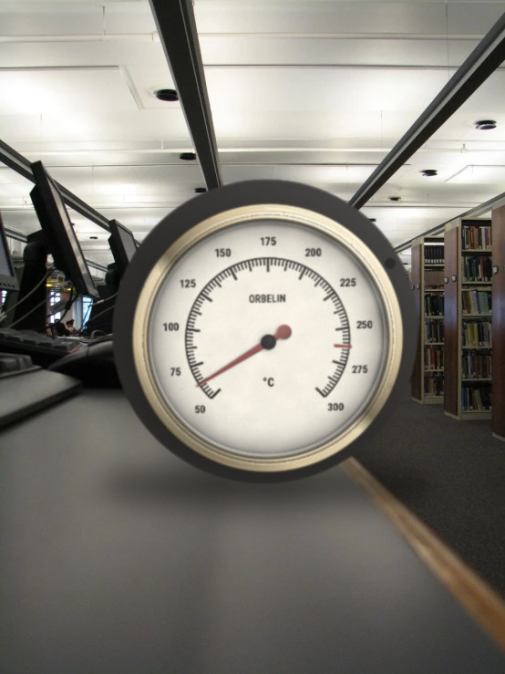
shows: 62.5 °C
